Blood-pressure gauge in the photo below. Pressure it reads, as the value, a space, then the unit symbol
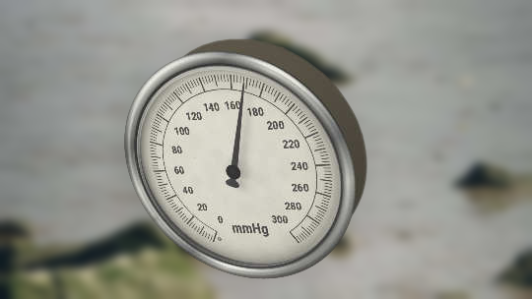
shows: 170 mmHg
